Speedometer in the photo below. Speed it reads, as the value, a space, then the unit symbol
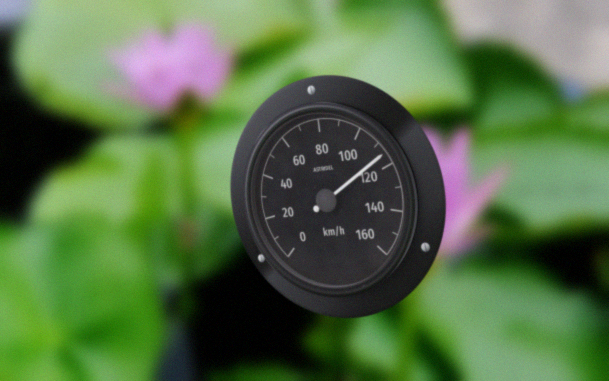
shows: 115 km/h
